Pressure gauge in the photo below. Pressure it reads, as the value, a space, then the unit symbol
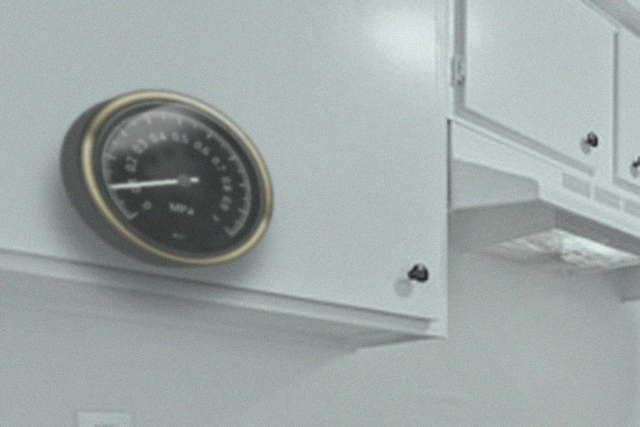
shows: 0.1 MPa
